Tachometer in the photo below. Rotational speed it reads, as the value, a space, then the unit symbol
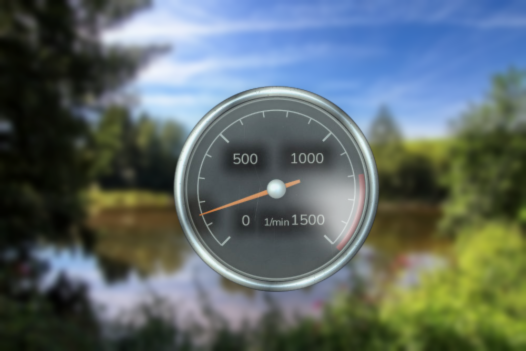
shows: 150 rpm
